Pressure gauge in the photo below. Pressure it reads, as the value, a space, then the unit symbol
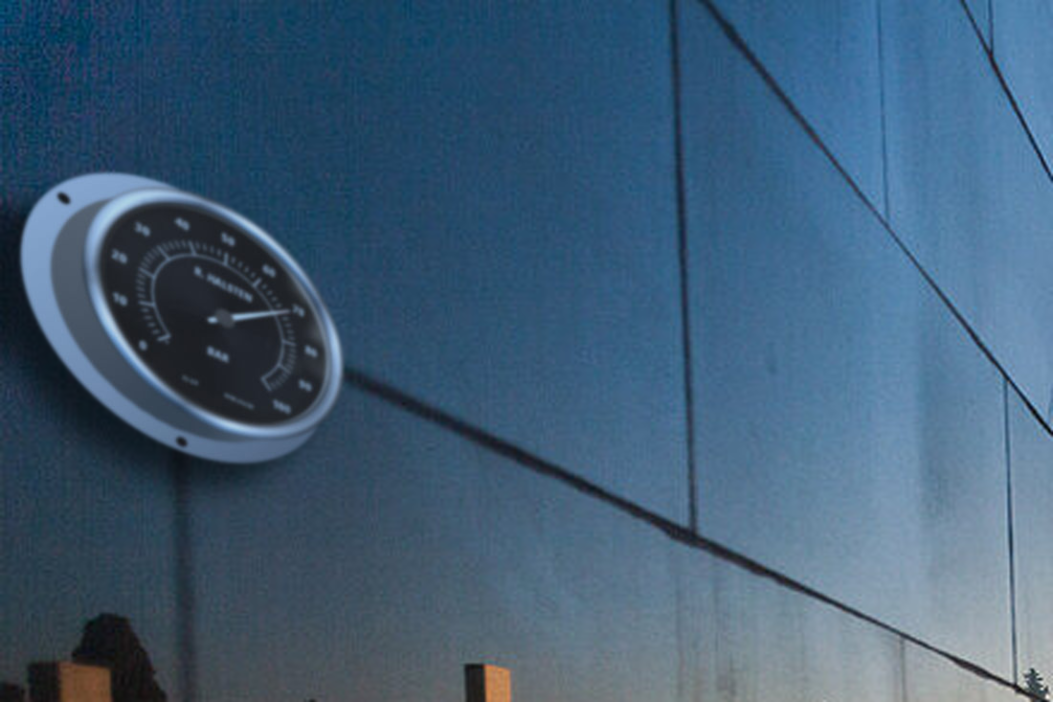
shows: 70 bar
